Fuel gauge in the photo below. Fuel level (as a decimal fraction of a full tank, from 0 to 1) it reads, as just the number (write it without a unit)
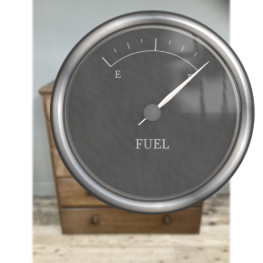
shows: 1
